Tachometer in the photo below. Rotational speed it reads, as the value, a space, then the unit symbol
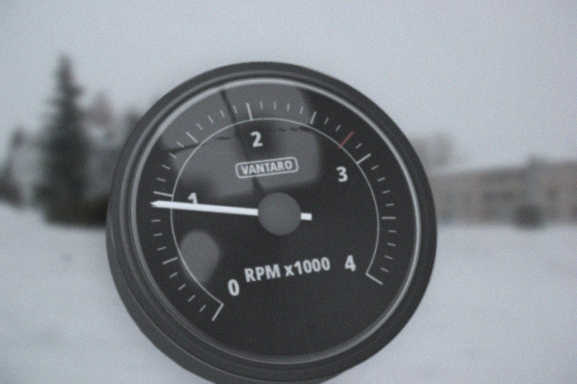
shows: 900 rpm
